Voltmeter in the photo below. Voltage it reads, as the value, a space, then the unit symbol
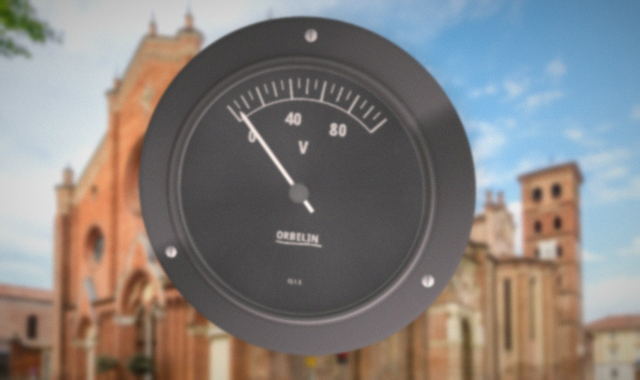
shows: 5 V
